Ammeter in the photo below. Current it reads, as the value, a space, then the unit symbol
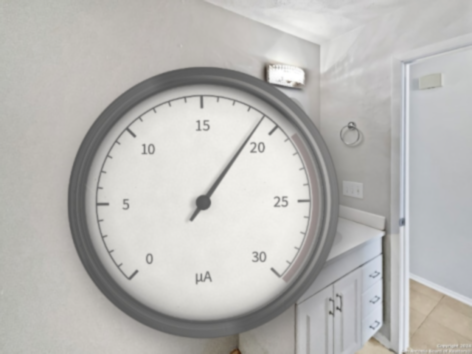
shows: 19 µA
